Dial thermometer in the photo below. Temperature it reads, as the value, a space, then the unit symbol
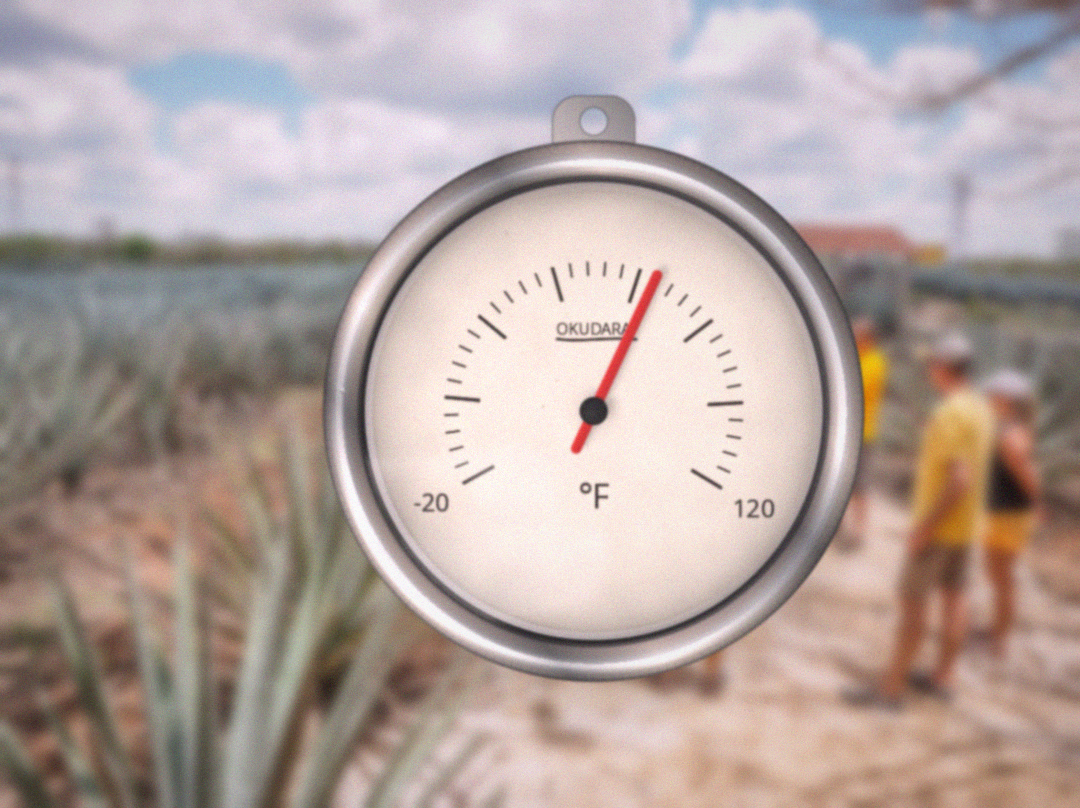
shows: 64 °F
